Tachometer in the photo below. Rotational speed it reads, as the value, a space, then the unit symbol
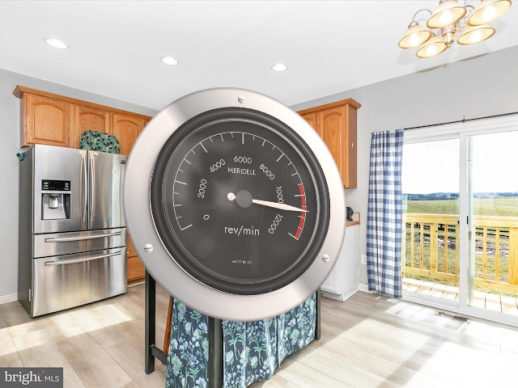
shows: 10750 rpm
